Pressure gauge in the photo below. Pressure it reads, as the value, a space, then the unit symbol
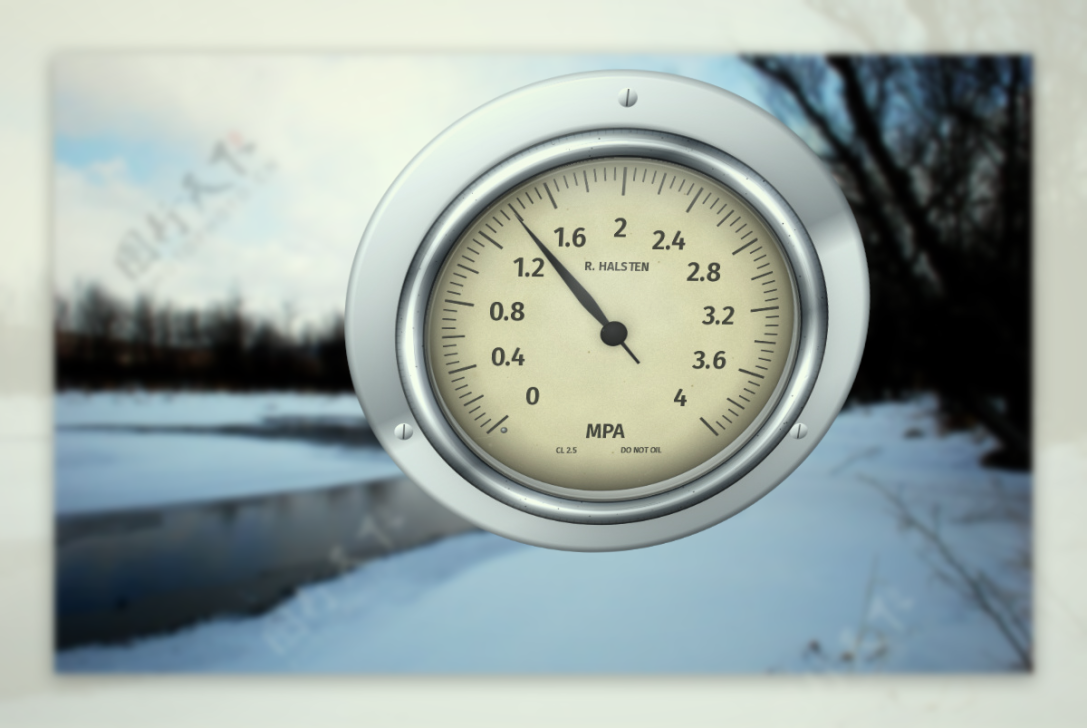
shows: 1.4 MPa
